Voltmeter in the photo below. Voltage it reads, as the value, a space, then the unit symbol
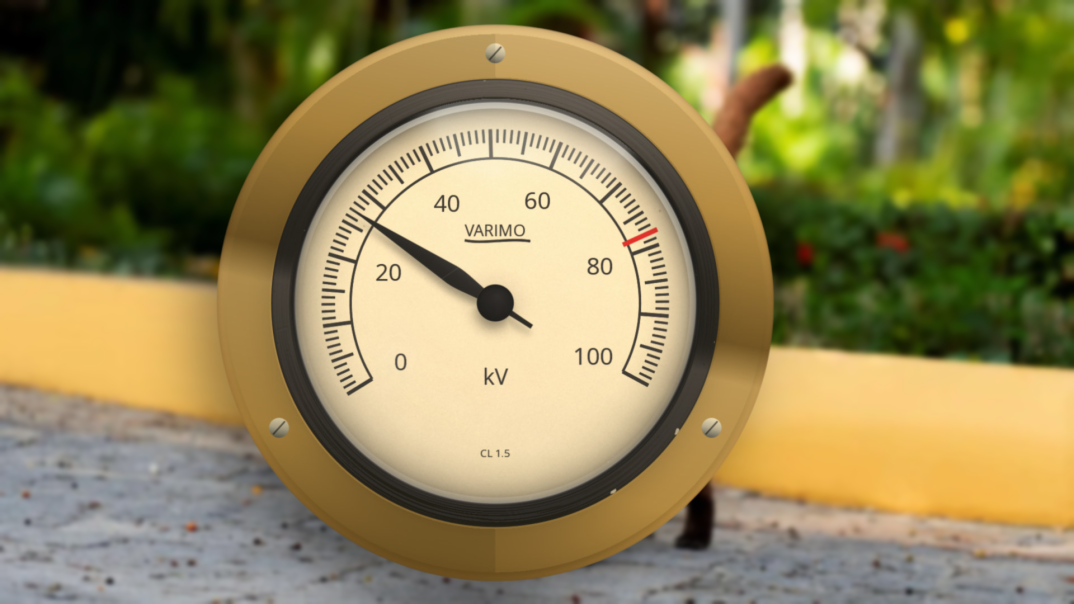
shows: 27 kV
